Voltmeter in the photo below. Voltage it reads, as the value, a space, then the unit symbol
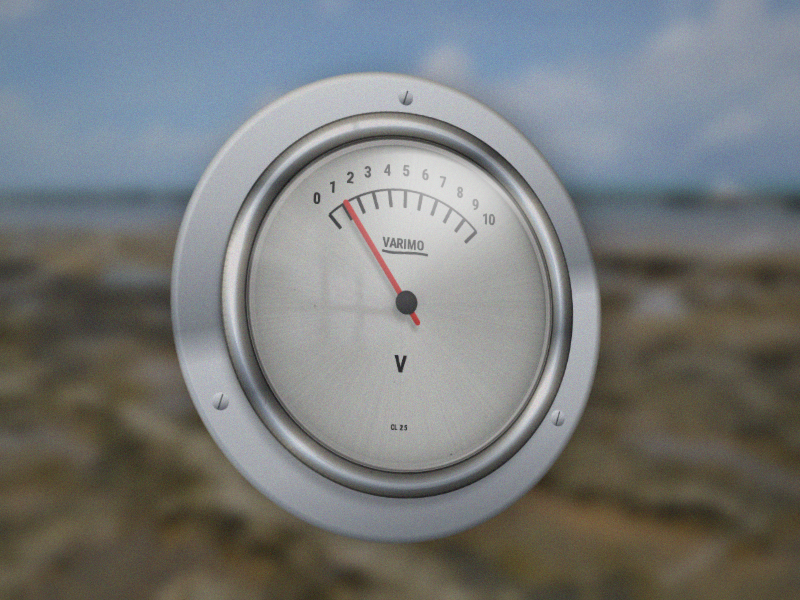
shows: 1 V
